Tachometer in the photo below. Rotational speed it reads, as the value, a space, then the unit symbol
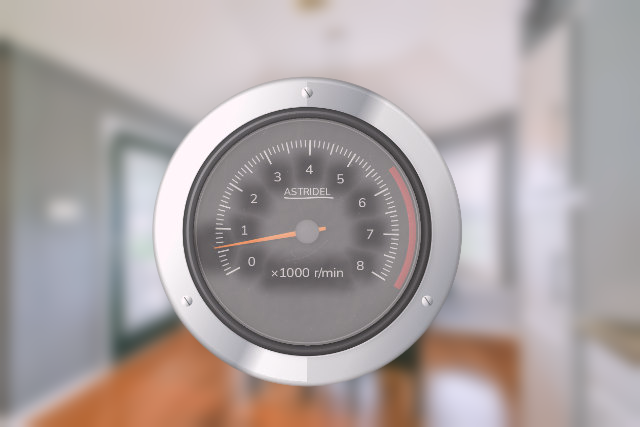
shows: 600 rpm
